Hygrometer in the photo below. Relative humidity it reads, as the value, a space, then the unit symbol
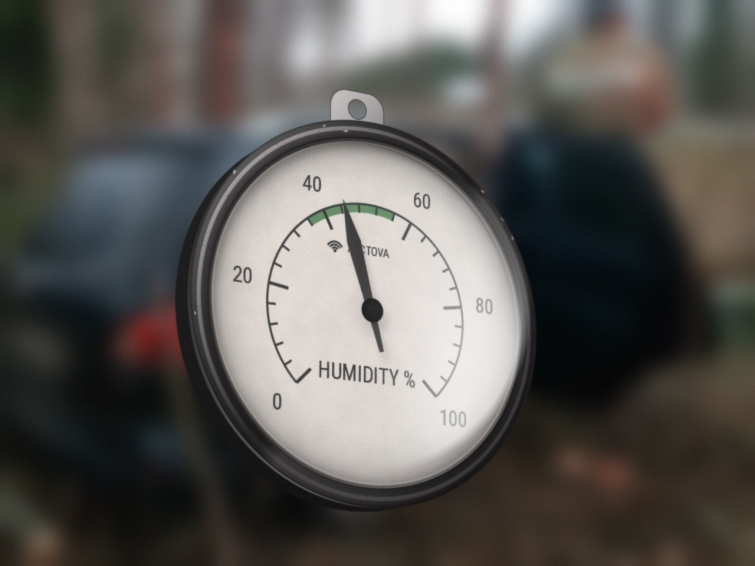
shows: 44 %
